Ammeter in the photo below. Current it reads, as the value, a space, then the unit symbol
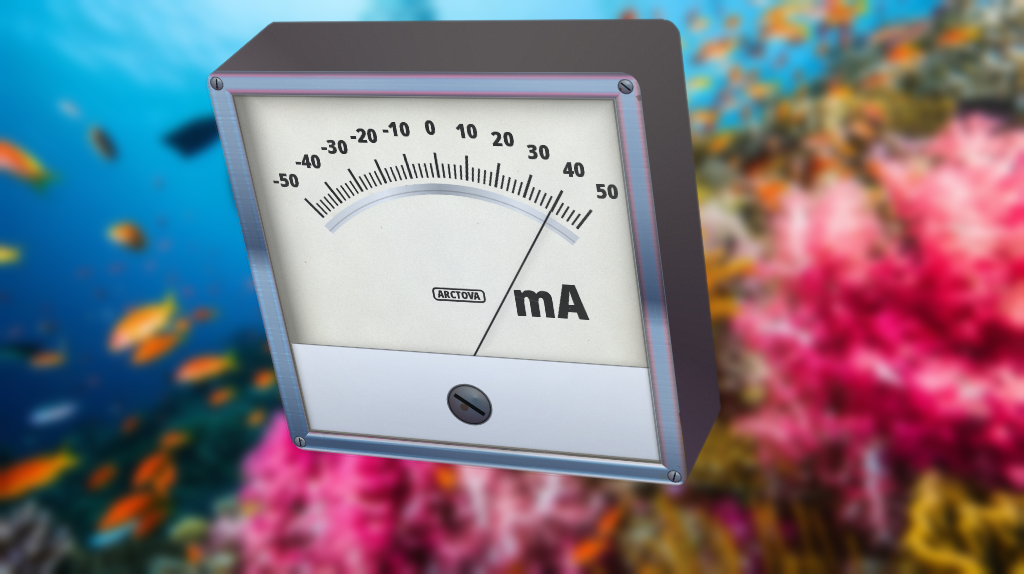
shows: 40 mA
